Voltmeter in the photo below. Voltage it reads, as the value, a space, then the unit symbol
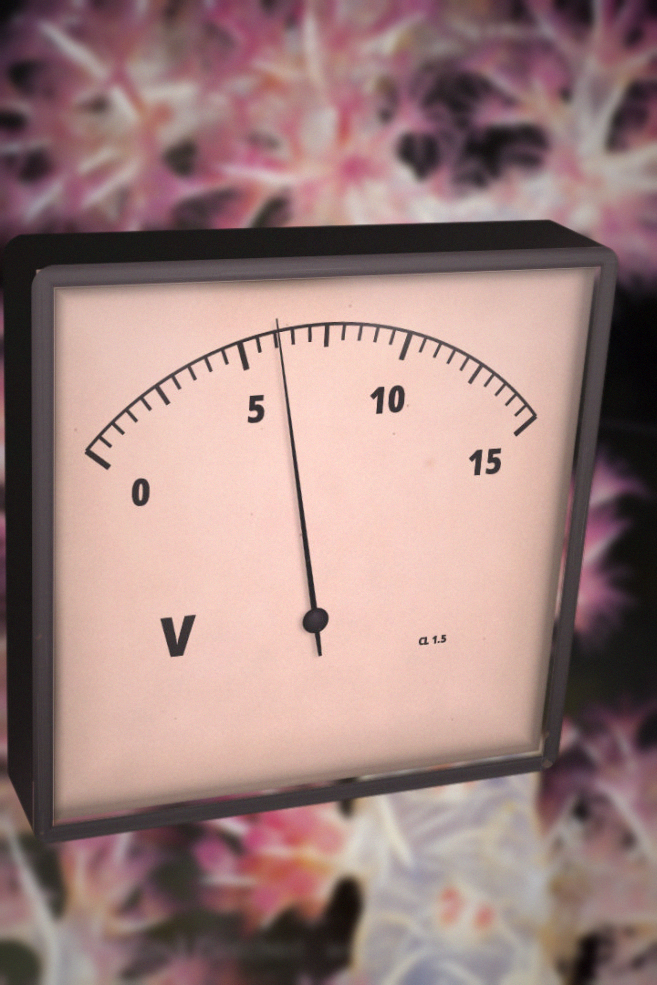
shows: 6 V
